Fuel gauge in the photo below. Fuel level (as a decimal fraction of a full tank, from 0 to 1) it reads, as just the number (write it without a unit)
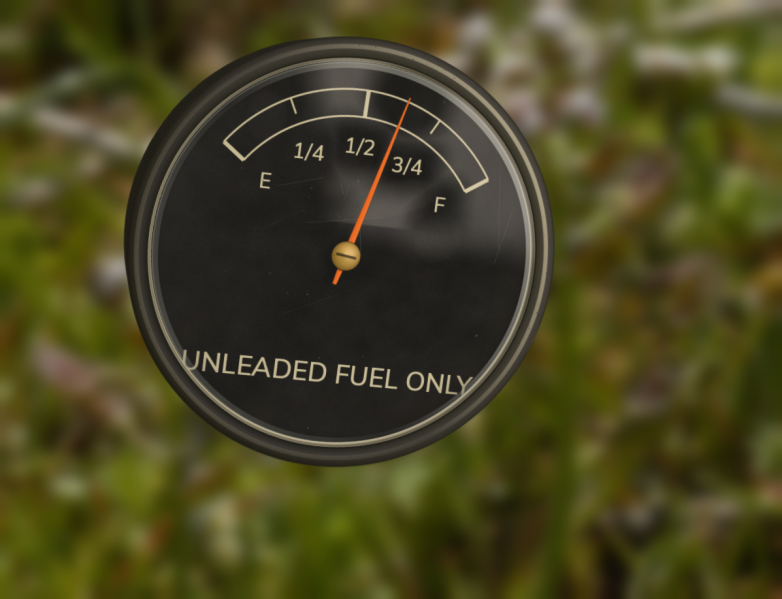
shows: 0.625
